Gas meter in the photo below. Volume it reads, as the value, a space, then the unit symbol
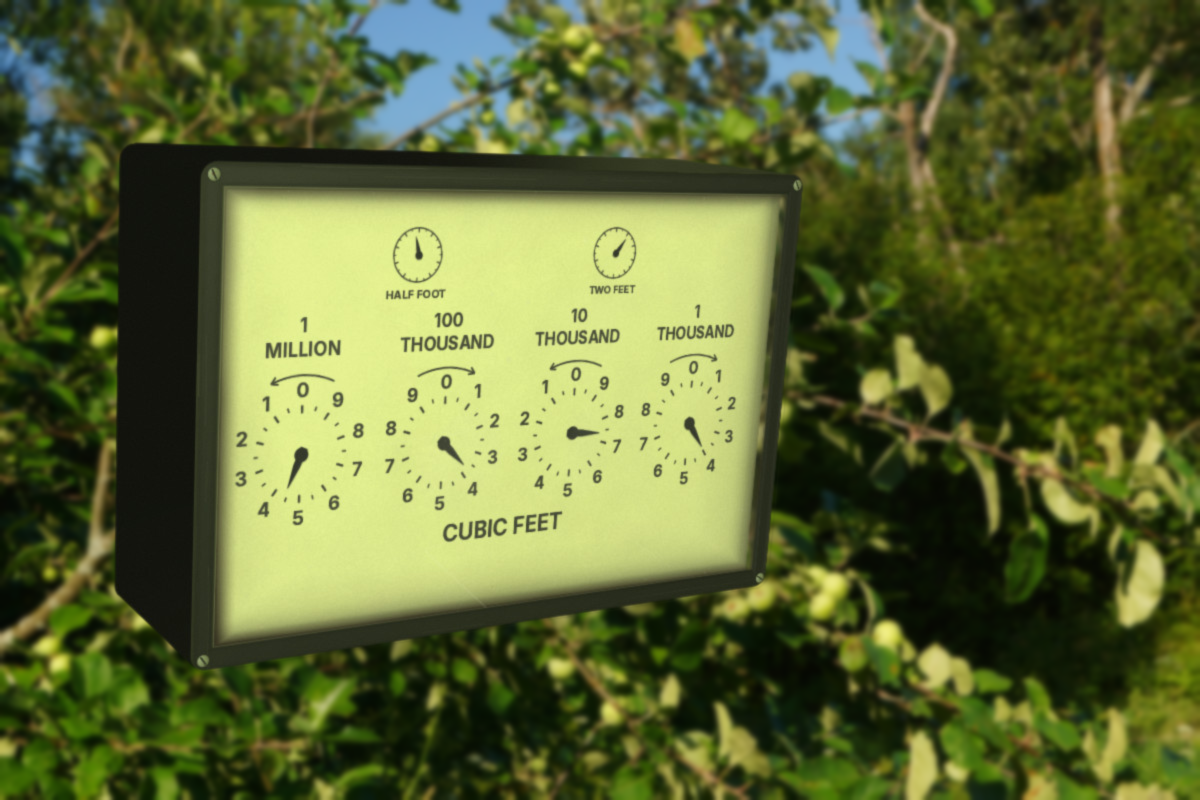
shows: 437400 ft³
